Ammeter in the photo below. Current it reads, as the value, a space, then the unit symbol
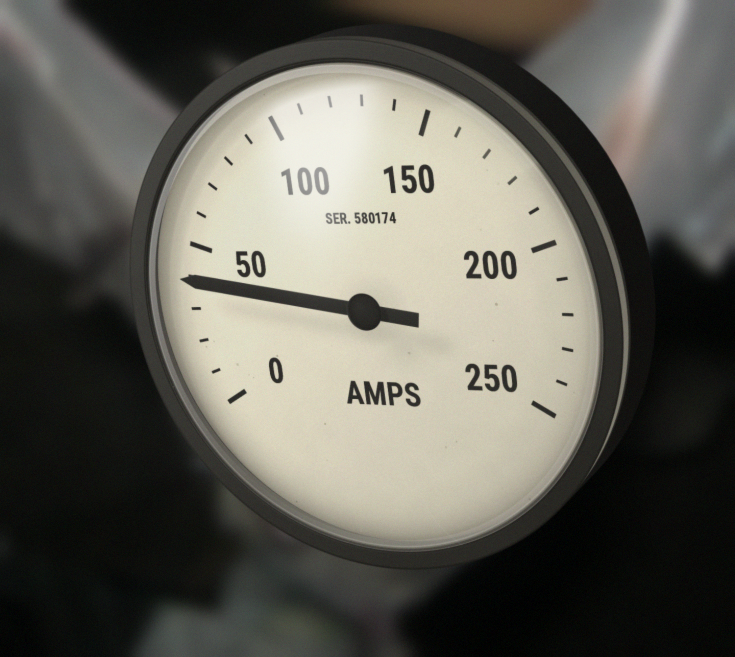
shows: 40 A
